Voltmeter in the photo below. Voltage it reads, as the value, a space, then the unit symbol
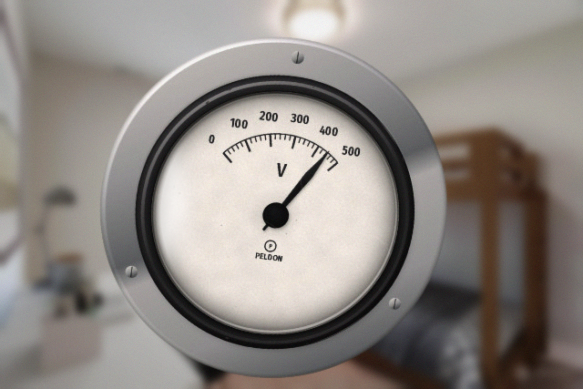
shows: 440 V
